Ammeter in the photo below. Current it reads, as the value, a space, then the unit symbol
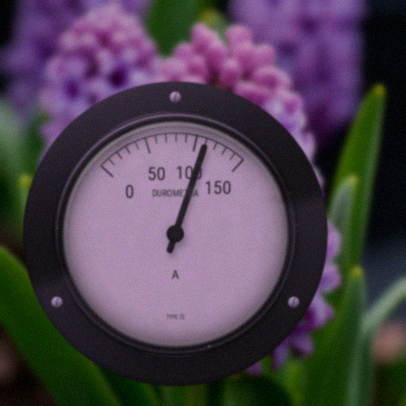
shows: 110 A
